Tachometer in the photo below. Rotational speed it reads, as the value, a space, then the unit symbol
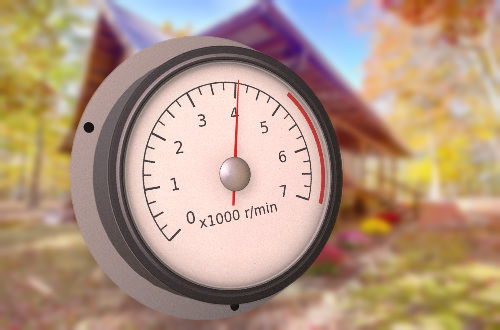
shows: 4000 rpm
